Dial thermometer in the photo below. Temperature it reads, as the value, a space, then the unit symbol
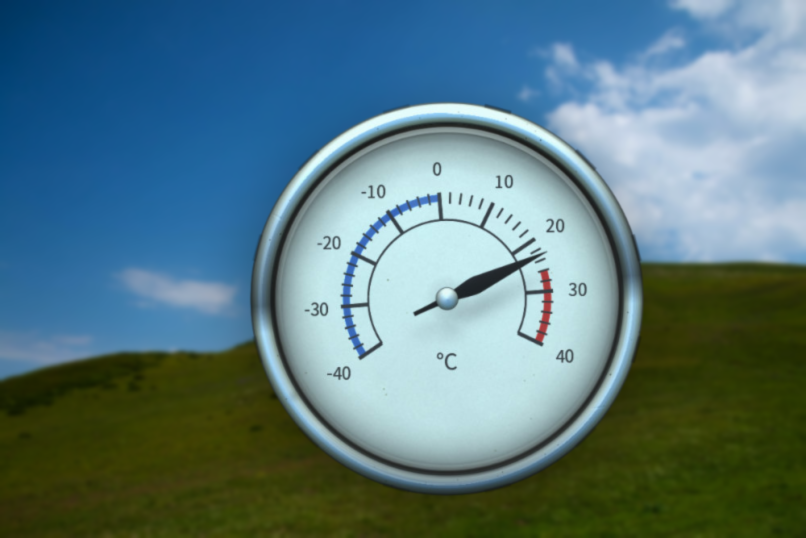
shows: 23 °C
